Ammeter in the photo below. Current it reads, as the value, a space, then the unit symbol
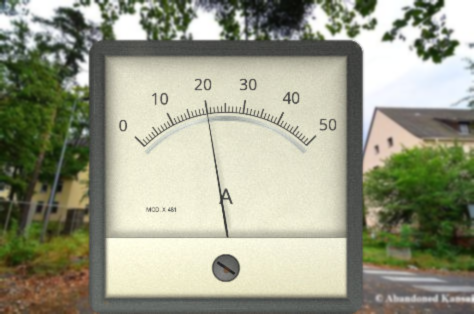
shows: 20 A
